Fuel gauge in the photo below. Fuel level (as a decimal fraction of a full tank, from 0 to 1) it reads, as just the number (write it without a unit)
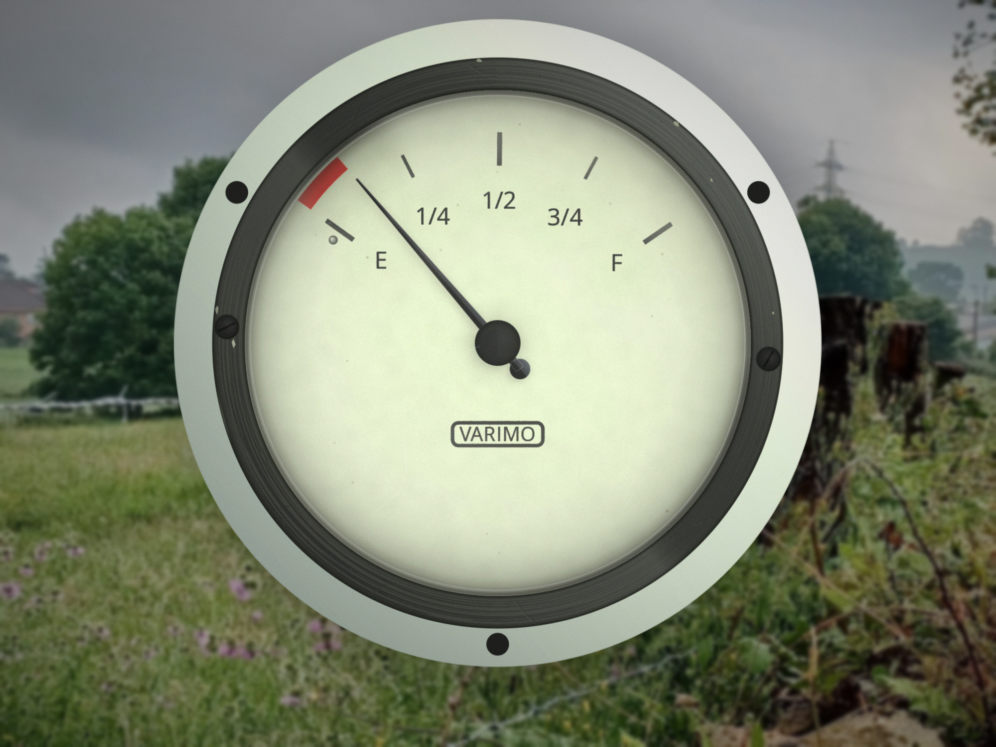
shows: 0.125
